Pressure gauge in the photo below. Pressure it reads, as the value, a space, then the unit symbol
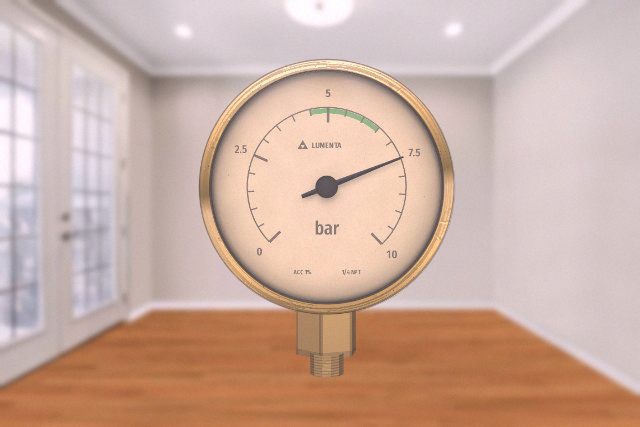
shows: 7.5 bar
